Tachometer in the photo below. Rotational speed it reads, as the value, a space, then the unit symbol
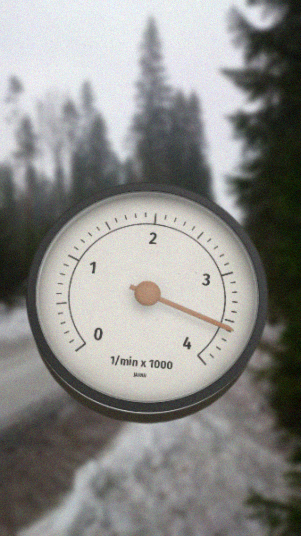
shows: 3600 rpm
